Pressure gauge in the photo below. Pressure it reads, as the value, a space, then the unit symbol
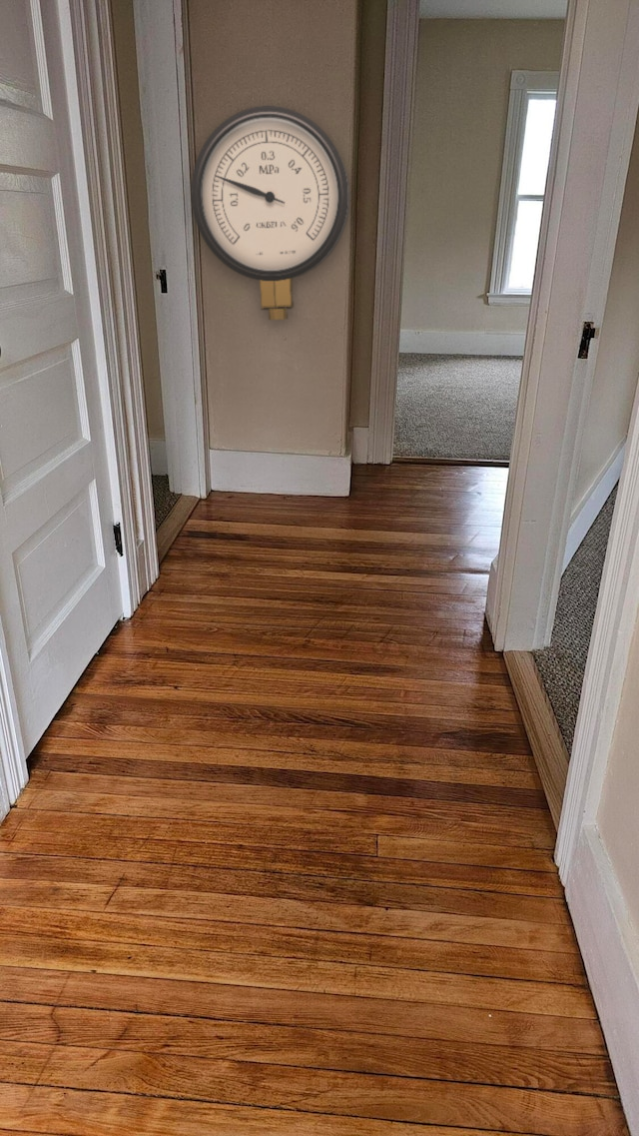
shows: 0.15 MPa
